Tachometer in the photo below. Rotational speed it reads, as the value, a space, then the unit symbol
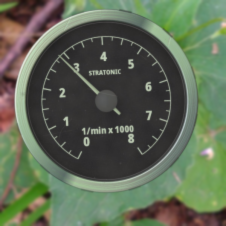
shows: 2875 rpm
